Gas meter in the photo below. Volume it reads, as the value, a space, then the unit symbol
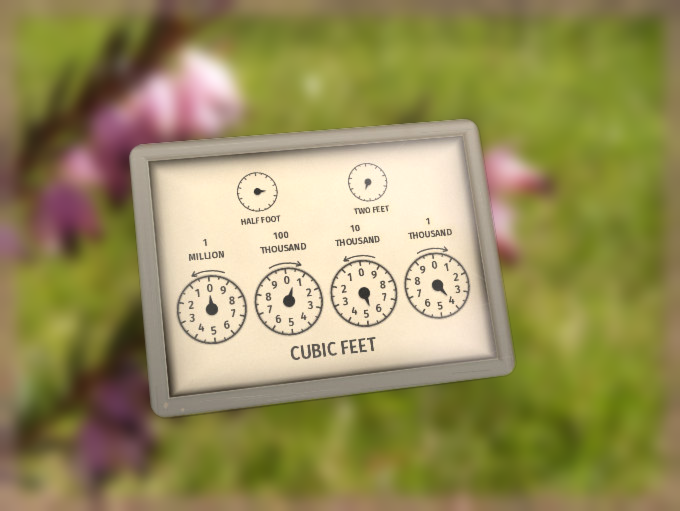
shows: 5400 ft³
